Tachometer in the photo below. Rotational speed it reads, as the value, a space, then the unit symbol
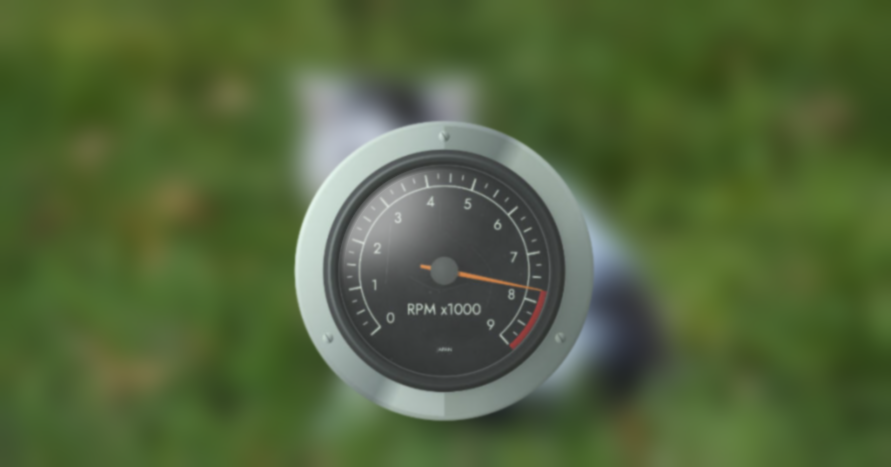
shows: 7750 rpm
